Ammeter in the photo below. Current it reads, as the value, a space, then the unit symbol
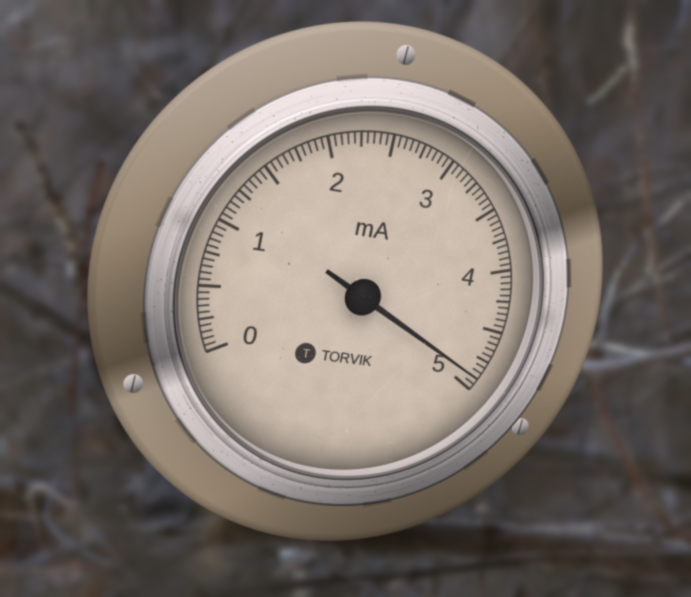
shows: 4.9 mA
